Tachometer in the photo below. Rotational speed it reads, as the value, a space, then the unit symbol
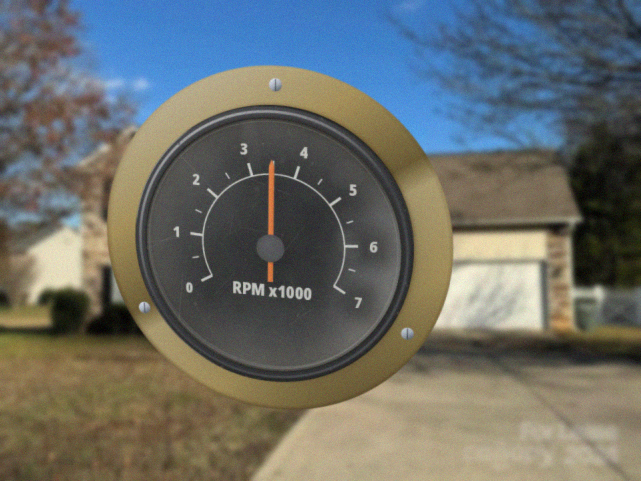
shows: 3500 rpm
